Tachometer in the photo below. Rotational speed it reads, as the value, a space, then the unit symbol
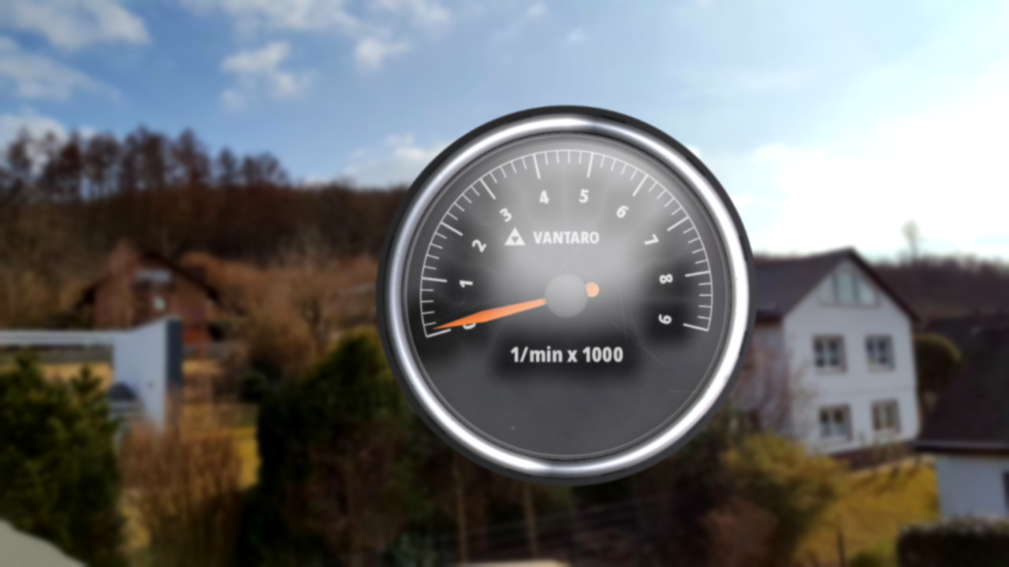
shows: 100 rpm
